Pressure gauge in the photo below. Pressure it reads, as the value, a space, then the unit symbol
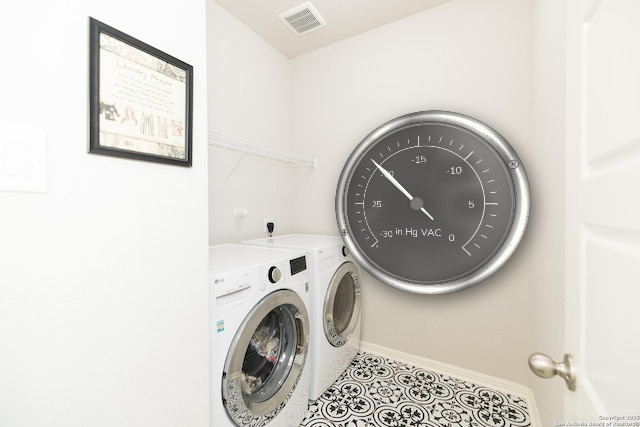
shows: -20 inHg
